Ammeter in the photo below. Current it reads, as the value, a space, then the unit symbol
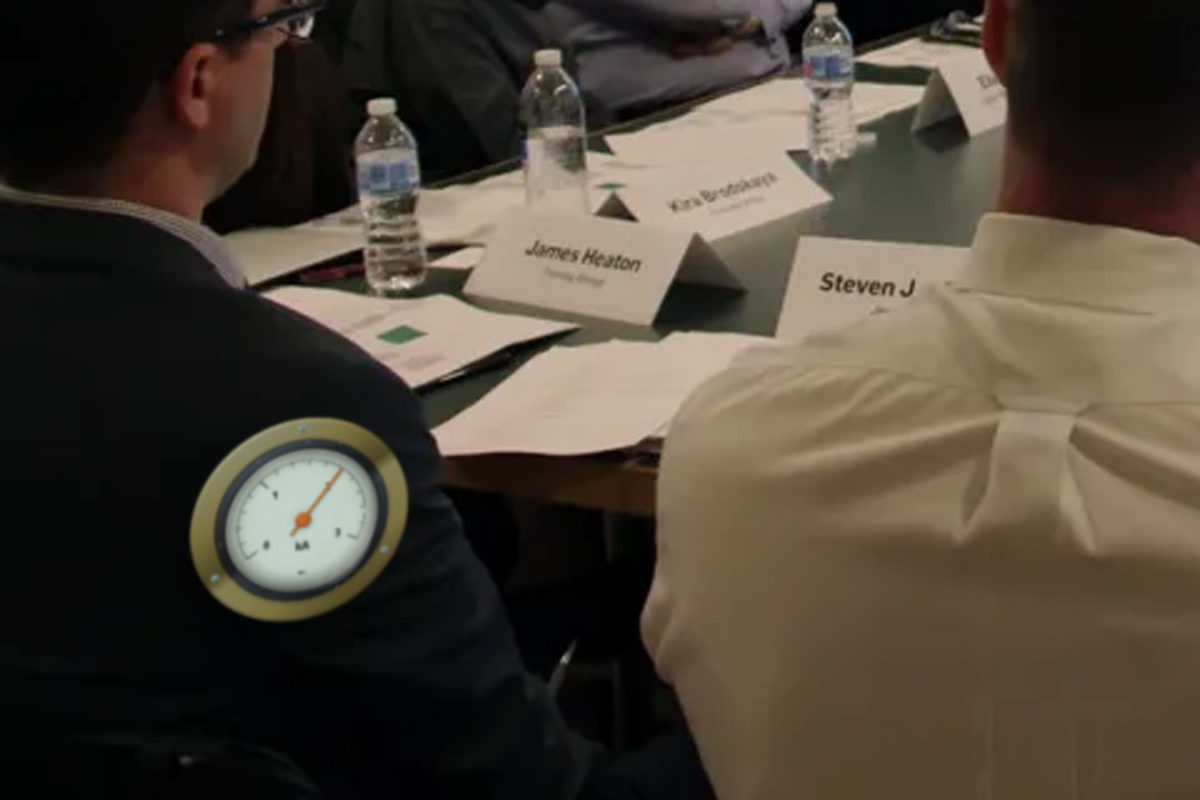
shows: 2 kA
